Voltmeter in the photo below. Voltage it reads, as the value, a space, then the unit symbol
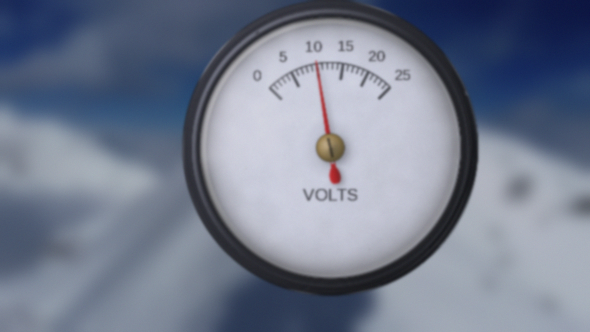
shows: 10 V
